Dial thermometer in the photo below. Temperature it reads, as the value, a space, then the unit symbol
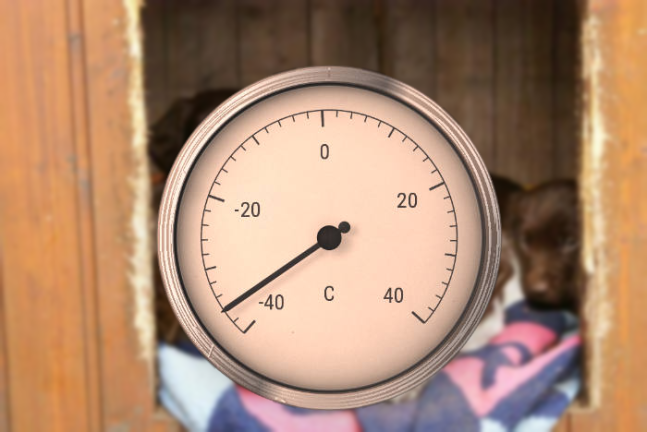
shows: -36 °C
